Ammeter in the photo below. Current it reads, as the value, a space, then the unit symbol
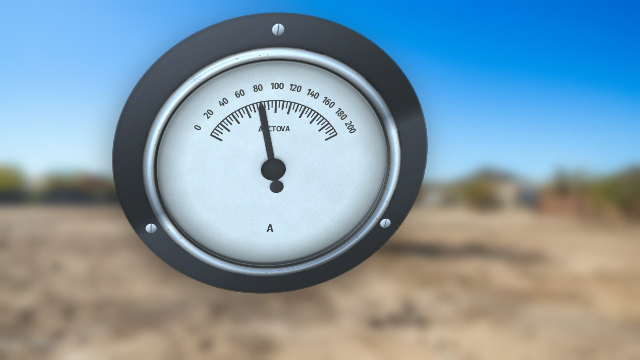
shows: 80 A
